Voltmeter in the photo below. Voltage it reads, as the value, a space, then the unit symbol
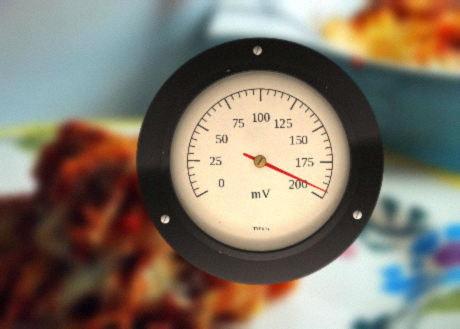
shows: 195 mV
